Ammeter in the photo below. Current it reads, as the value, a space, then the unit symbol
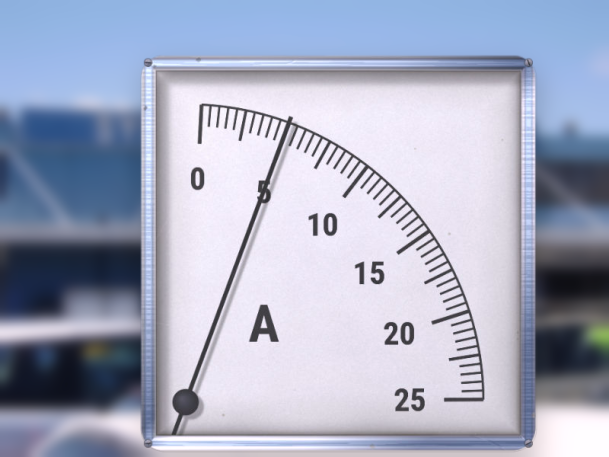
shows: 5 A
